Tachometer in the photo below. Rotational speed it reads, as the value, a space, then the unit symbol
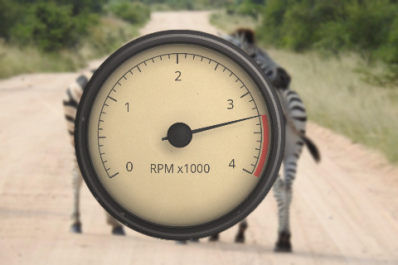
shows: 3300 rpm
